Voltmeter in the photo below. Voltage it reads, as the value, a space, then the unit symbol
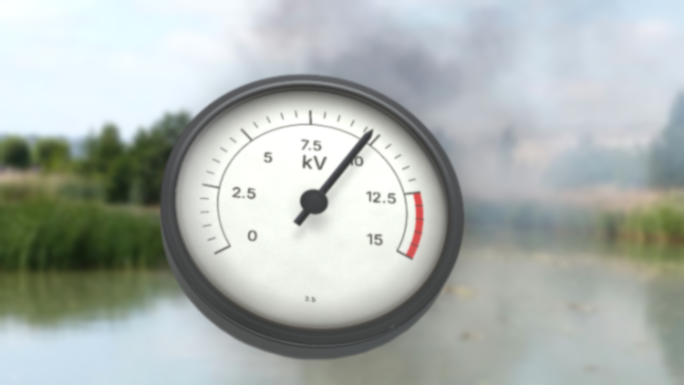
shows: 9.75 kV
